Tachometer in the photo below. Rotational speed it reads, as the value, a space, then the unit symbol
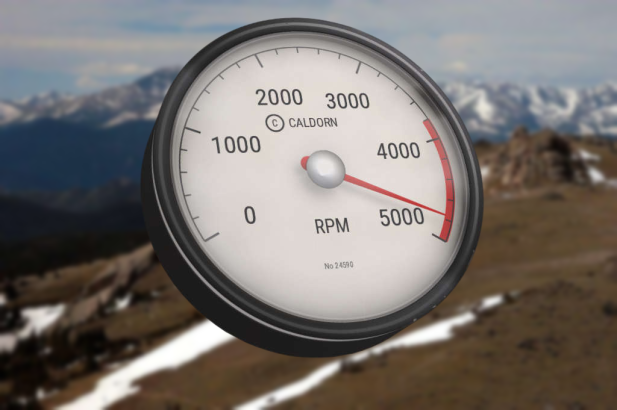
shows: 4800 rpm
